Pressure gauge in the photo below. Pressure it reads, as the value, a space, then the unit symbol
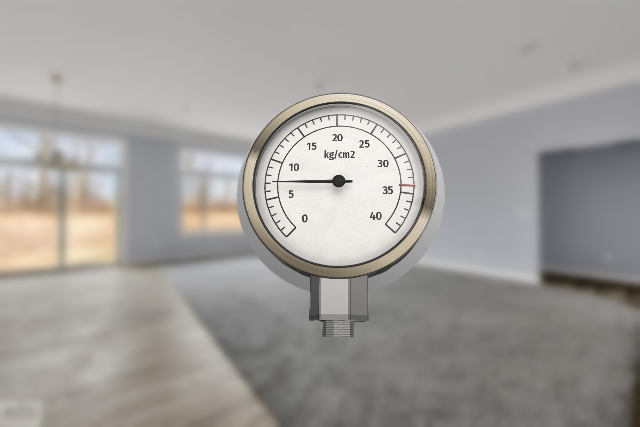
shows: 7 kg/cm²
